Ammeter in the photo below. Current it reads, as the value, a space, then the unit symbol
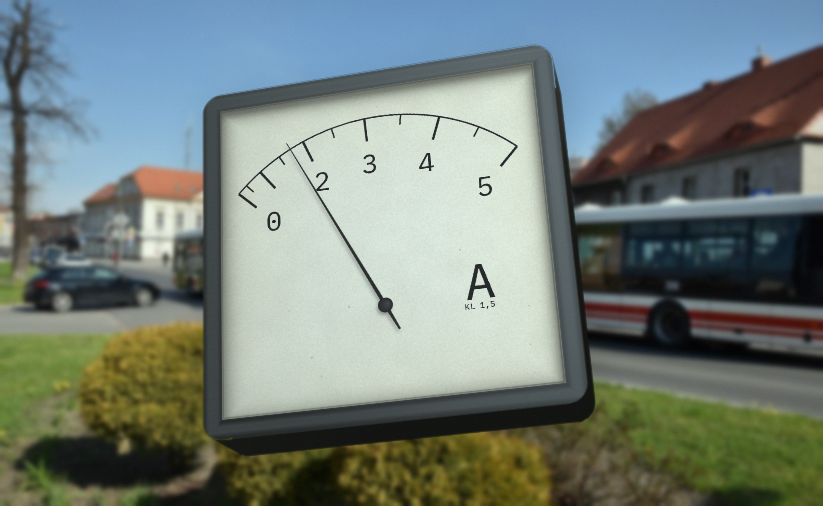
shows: 1.75 A
